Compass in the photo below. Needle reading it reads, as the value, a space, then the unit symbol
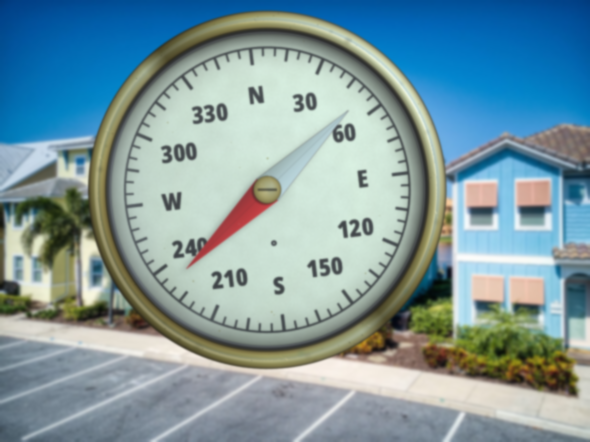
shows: 232.5 °
